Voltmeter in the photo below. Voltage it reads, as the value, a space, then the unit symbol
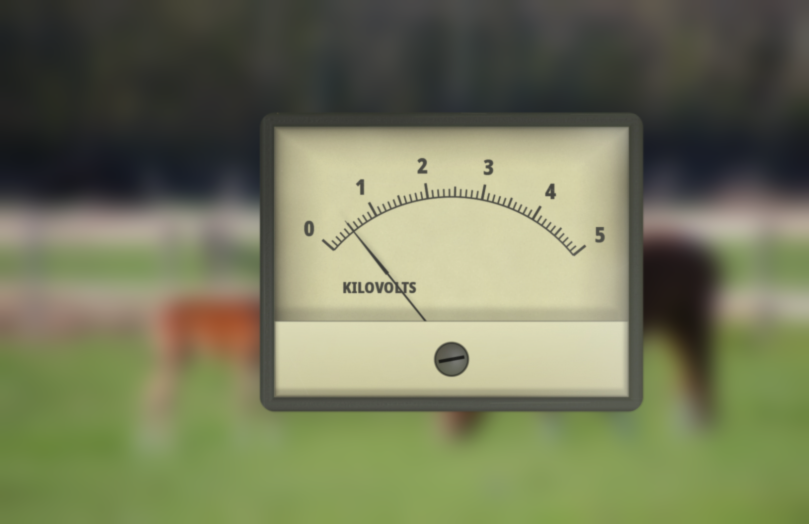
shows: 0.5 kV
